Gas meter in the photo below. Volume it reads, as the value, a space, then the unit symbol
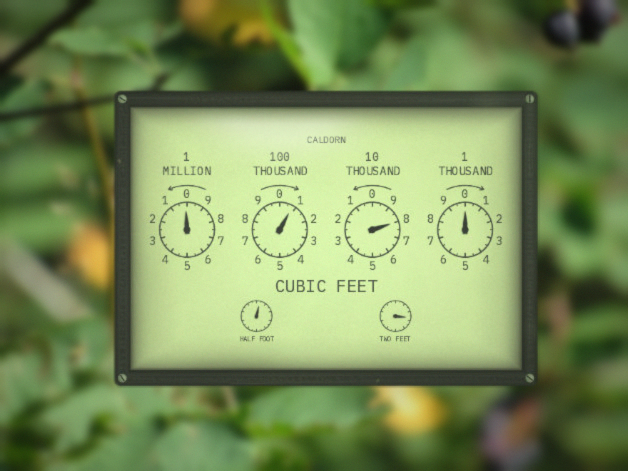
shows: 8000 ft³
